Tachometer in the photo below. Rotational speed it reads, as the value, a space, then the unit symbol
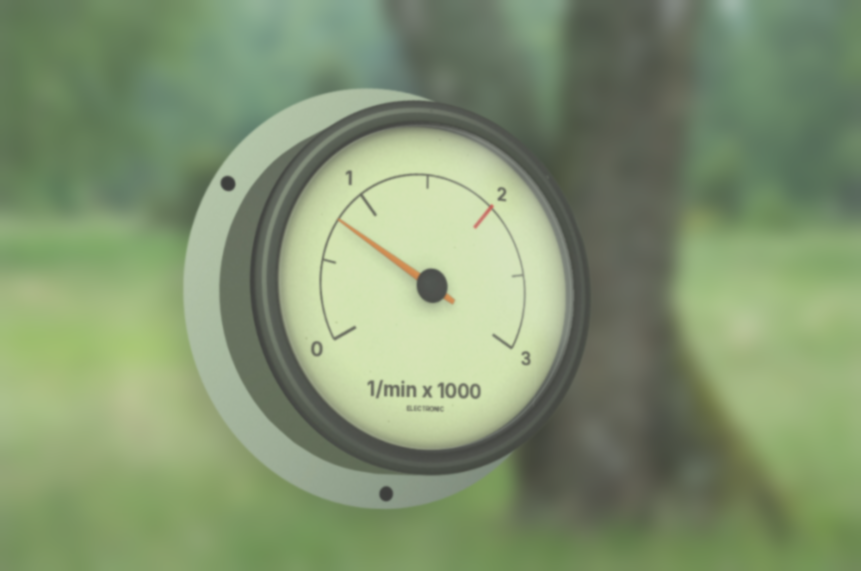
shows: 750 rpm
